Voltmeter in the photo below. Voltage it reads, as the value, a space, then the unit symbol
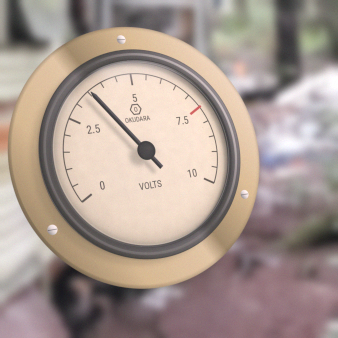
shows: 3.5 V
